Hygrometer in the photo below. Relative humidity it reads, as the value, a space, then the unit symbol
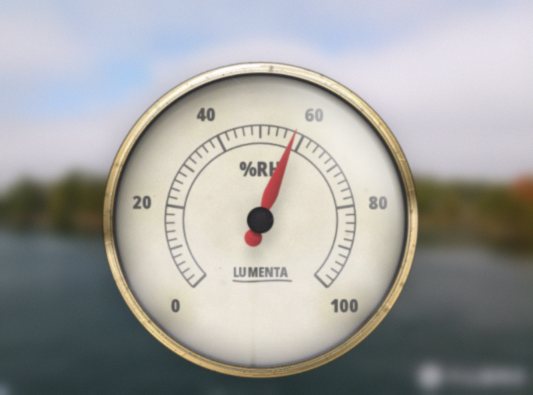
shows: 58 %
